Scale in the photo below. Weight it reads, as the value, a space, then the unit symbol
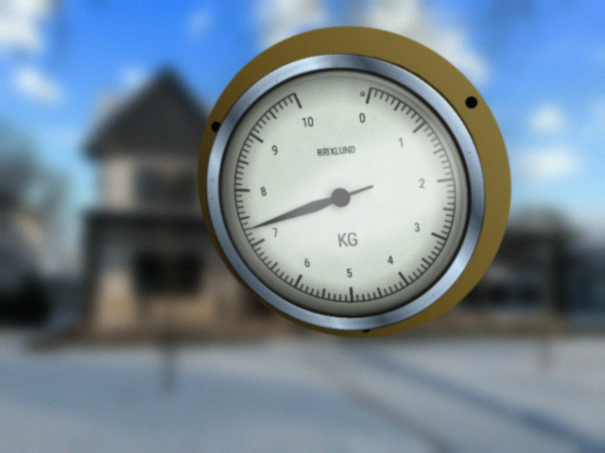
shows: 7.3 kg
